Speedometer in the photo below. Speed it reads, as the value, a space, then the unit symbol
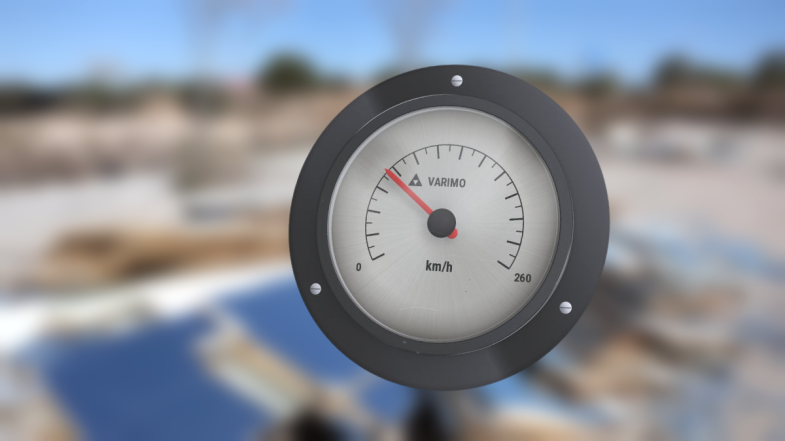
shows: 75 km/h
